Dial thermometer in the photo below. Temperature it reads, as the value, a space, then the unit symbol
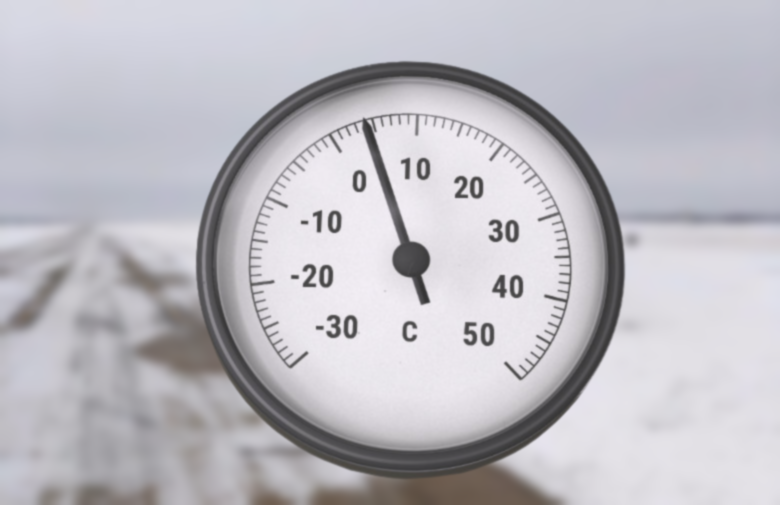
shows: 4 °C
